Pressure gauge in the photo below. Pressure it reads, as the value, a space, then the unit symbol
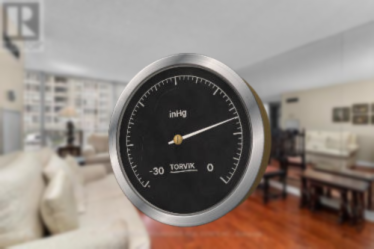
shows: -6.5 inHg
